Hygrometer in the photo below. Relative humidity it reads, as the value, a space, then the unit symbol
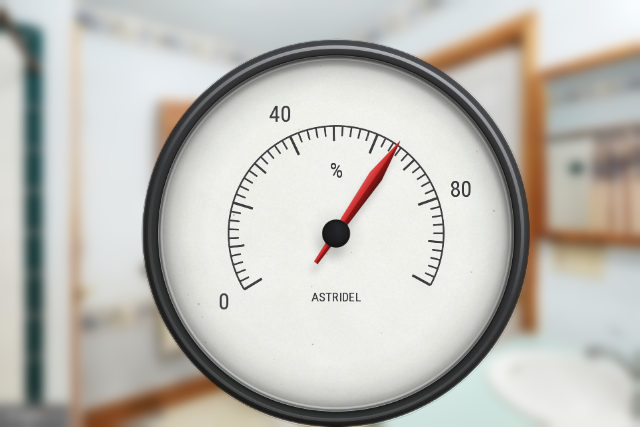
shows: 65 %
